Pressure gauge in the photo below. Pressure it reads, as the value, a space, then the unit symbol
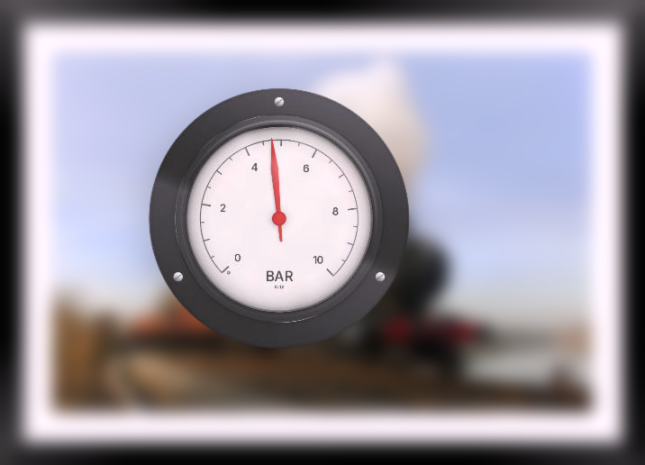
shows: 4.75 bar
